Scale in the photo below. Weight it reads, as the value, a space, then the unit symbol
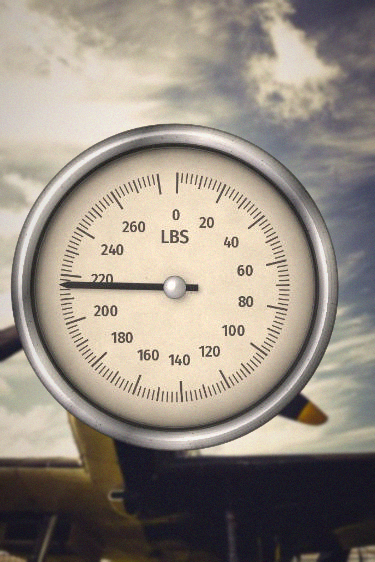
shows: 216 lb
